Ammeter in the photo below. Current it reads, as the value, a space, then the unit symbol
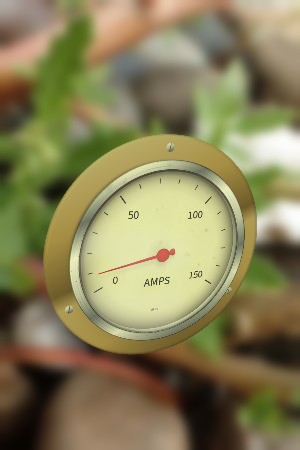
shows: 10 A
